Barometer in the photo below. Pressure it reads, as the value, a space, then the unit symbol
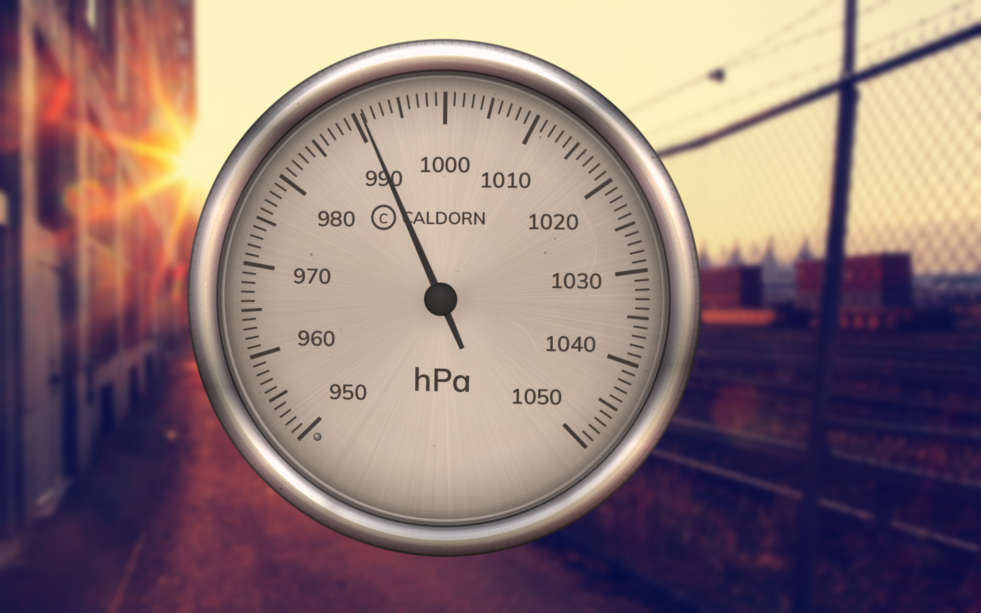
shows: 991 hPa
